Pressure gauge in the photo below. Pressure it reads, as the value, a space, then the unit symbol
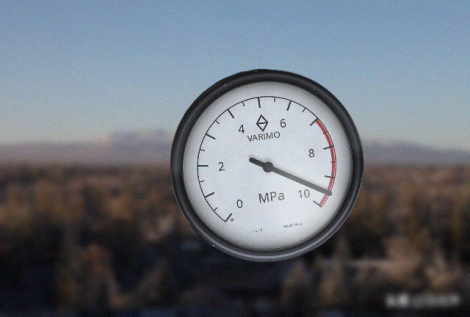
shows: 9.5 MPa
